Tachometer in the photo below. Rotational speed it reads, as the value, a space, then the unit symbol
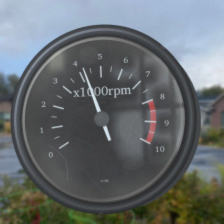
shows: 4250 rpm
